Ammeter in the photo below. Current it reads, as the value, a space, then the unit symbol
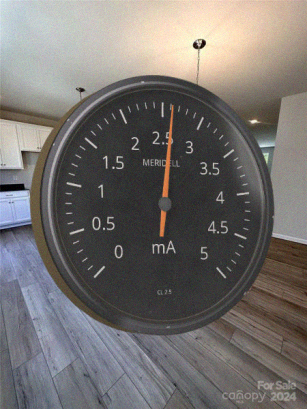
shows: 2.6 mA
